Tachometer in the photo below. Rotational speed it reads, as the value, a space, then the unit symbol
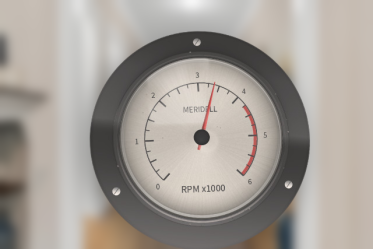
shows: 3375 rpm
